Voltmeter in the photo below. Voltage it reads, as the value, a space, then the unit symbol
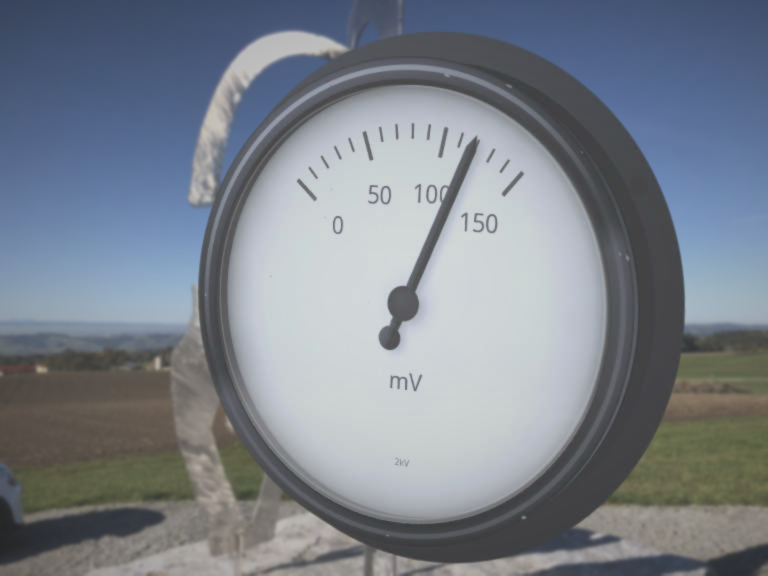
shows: 120 mV
